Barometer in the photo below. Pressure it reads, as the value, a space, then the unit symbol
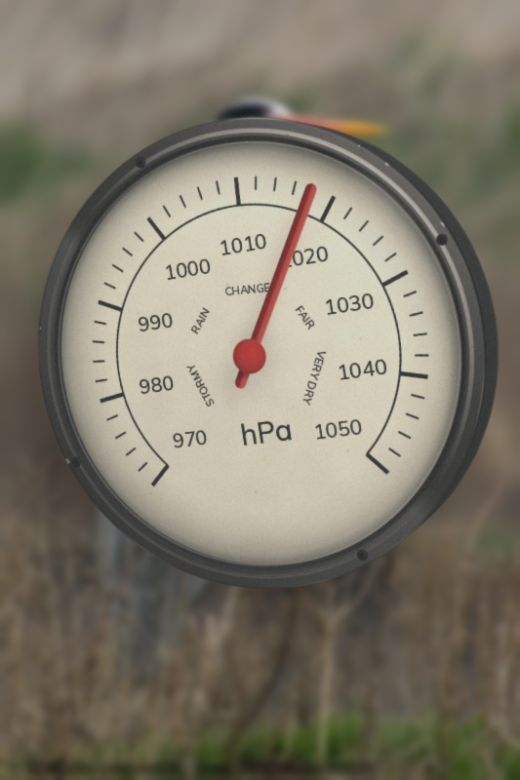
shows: 1018 hPa
